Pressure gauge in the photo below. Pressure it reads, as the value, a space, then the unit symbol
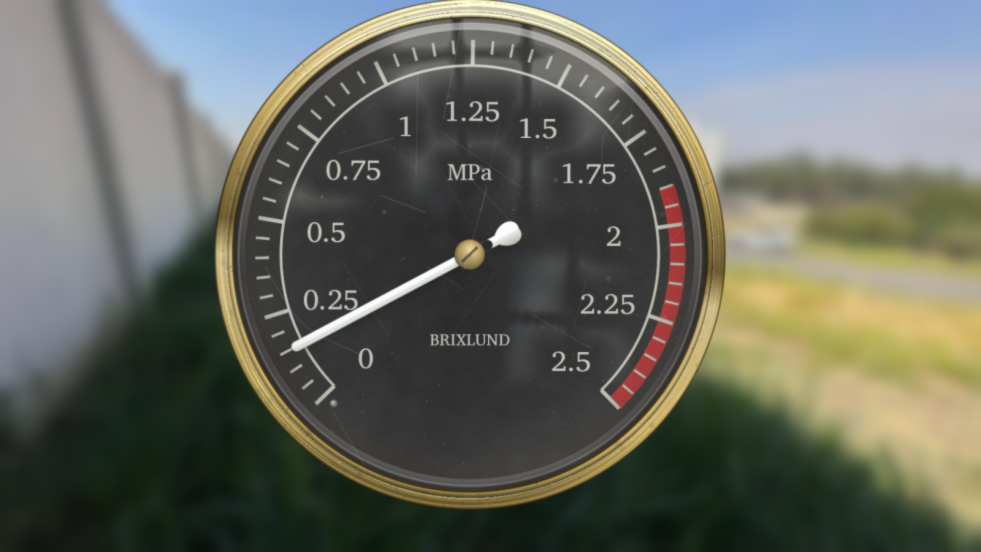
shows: 0.15 MPa
